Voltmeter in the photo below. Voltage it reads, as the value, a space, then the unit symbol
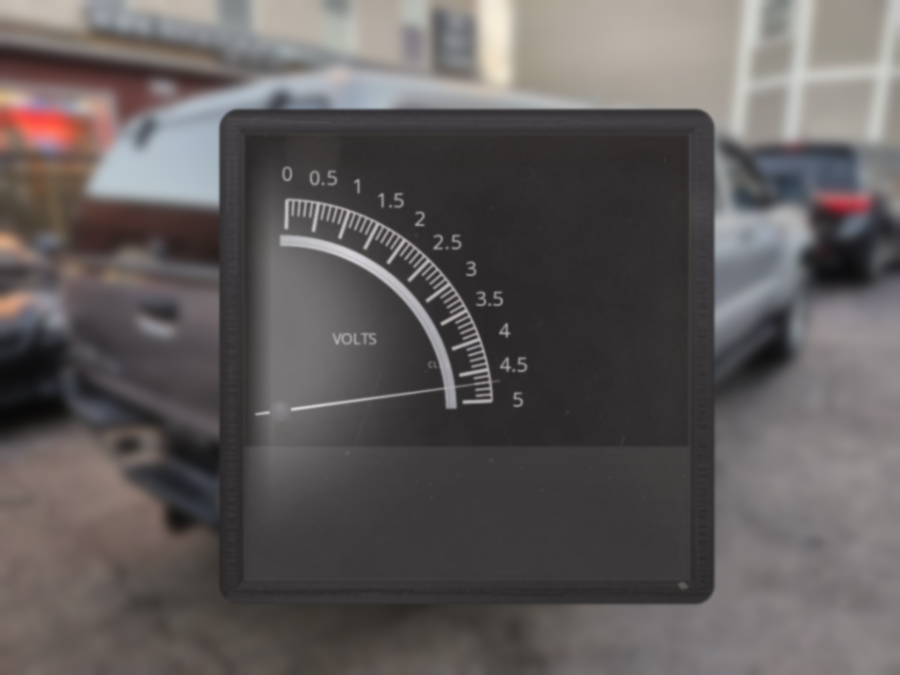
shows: 4.7 V
